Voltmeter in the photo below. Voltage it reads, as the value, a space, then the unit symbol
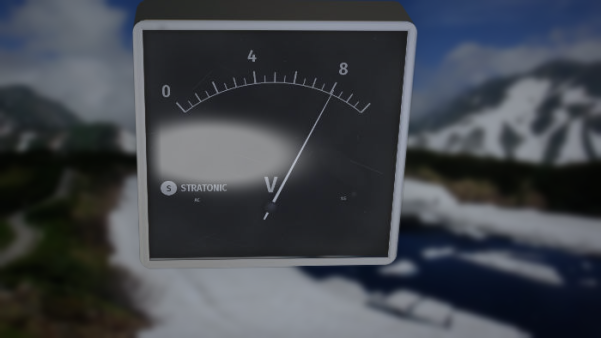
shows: 8 V
